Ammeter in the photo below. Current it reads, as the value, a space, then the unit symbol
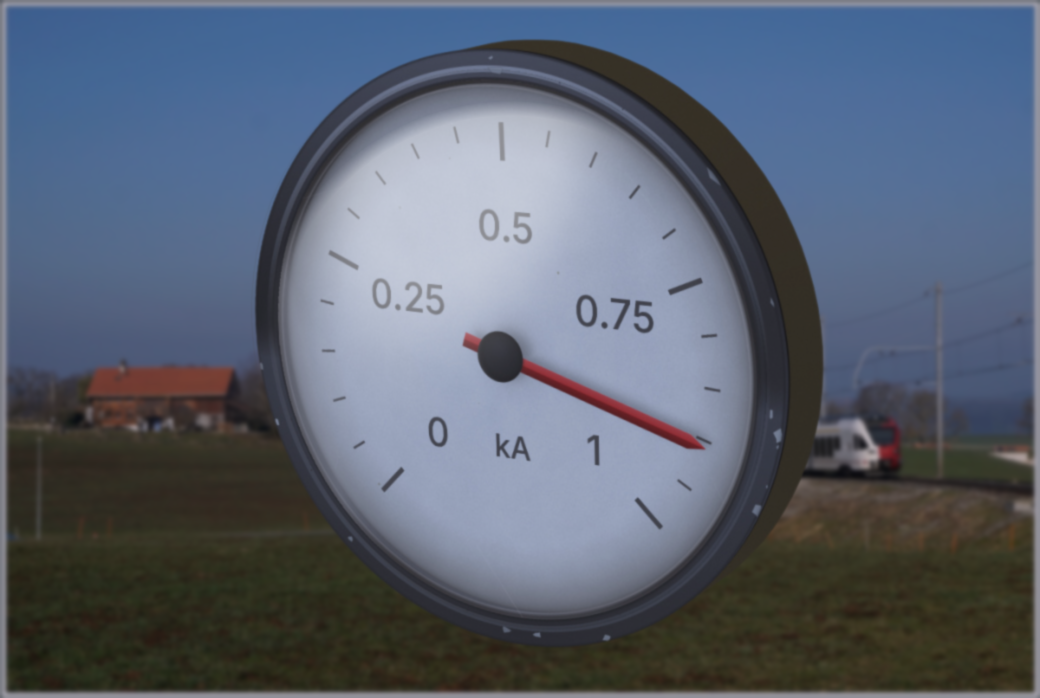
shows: 0.9 kA
